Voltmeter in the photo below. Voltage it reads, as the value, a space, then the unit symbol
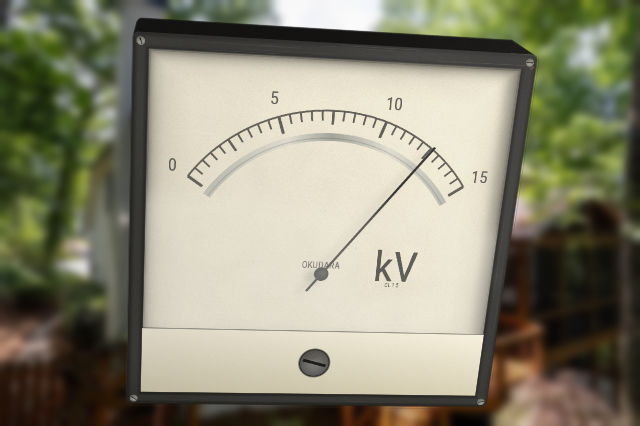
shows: 12.5 kV
